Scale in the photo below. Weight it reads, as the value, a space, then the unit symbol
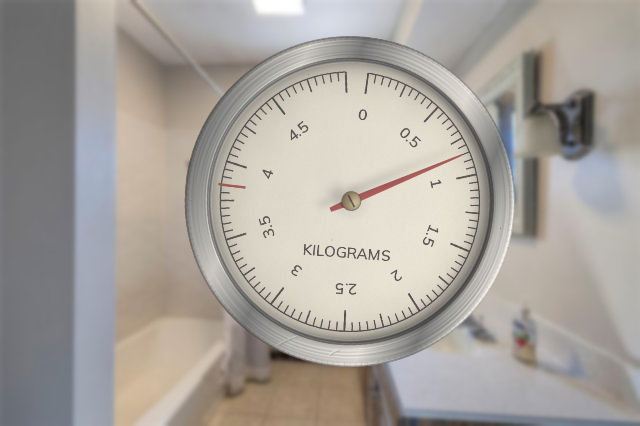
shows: 0.85 kg
